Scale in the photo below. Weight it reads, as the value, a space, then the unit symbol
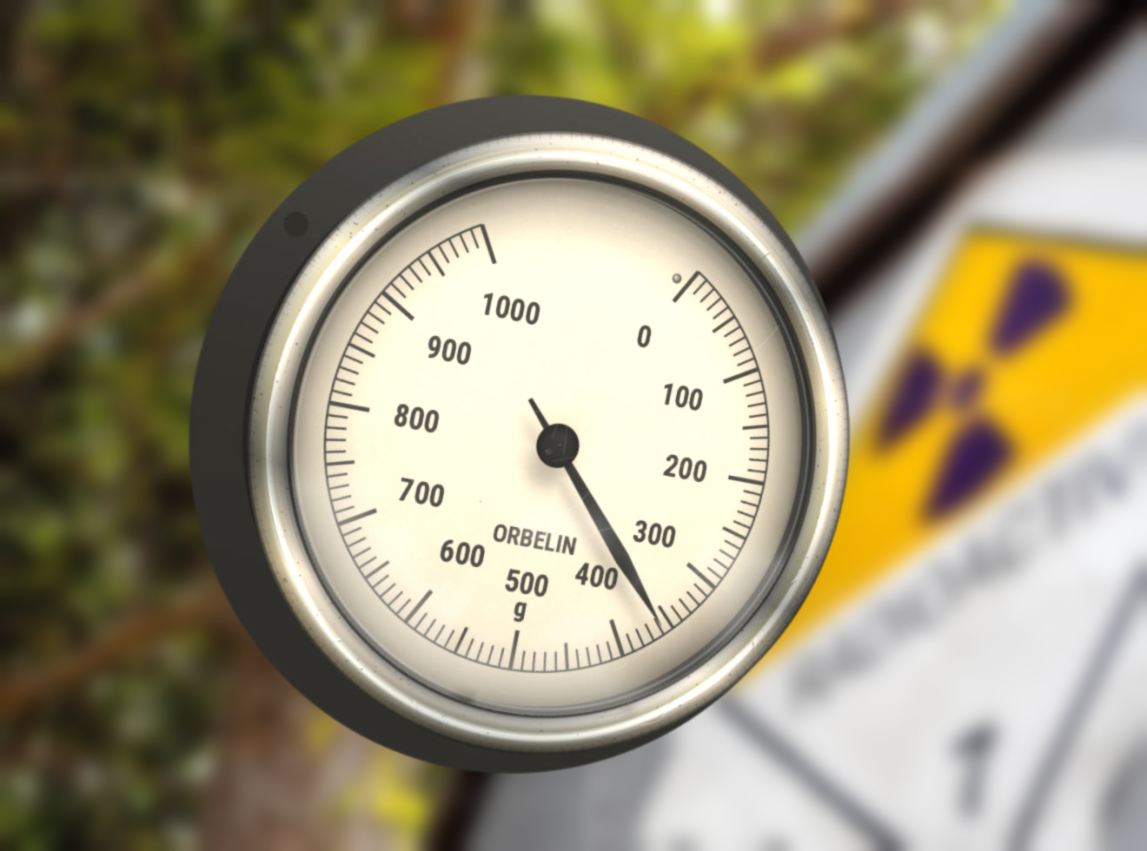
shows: 360 g
